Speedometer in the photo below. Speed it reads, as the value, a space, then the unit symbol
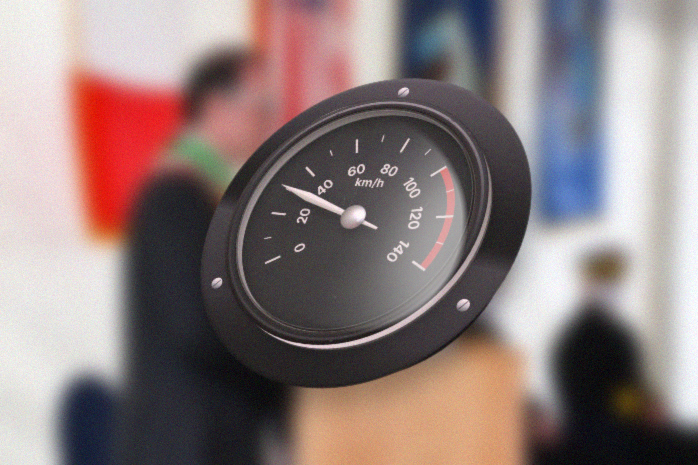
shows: 30 km/h
